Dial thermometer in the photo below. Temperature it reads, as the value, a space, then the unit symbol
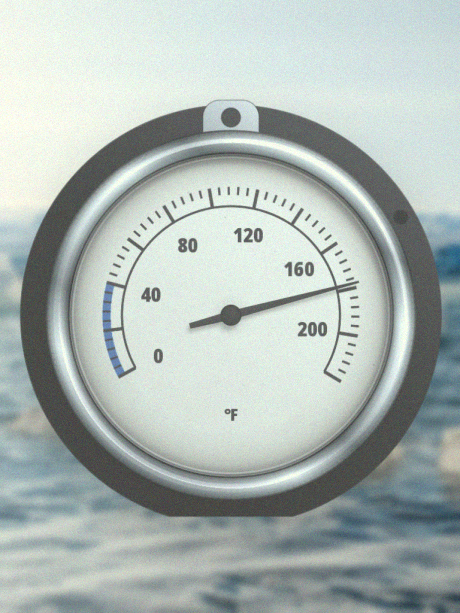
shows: 178 °F
